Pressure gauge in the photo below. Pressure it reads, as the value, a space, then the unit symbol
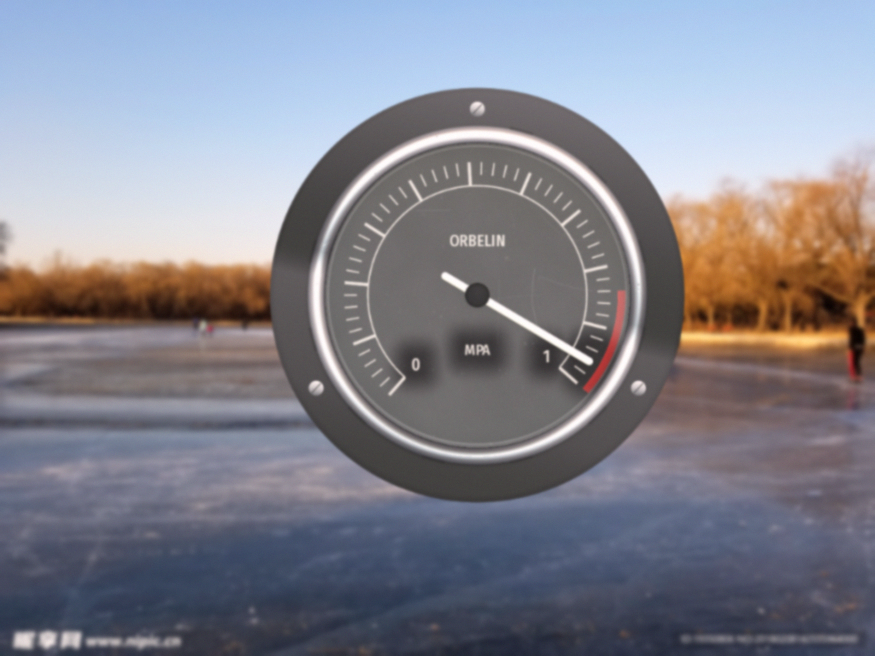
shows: 0.96 MPa
